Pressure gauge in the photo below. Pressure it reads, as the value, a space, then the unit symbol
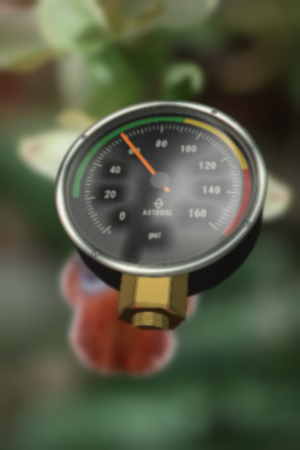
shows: 60 psi
